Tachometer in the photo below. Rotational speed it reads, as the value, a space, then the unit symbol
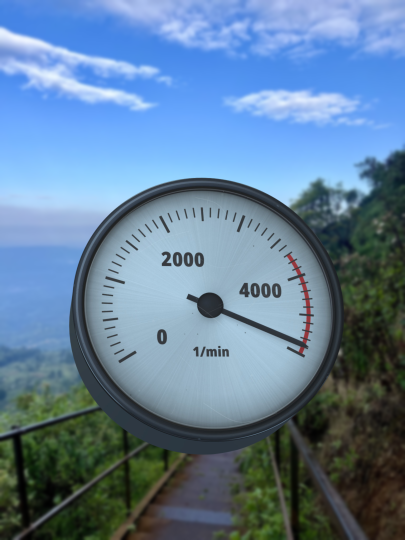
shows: 4900 rpm
